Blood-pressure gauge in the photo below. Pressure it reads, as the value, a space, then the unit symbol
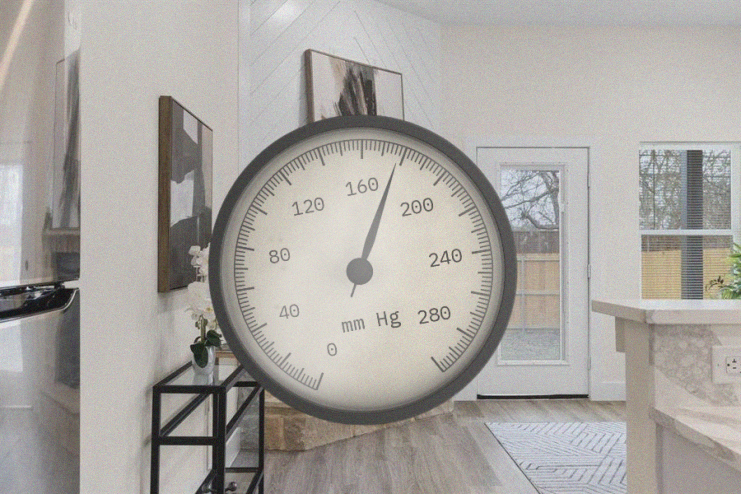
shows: 178 mmHg
